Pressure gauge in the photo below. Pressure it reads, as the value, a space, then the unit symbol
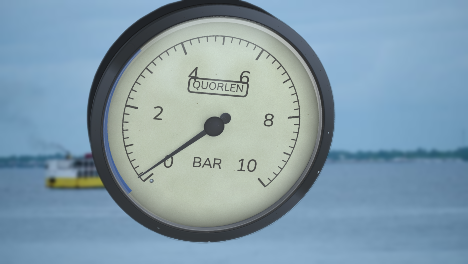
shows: 0.2 bar
